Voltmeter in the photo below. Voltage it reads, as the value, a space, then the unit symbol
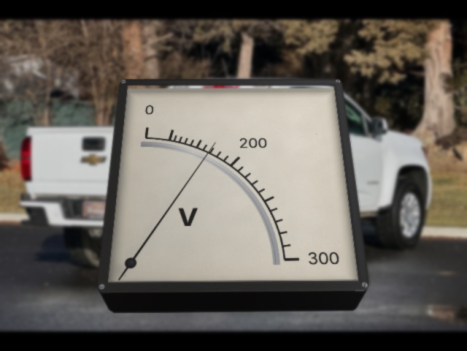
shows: 170 V
